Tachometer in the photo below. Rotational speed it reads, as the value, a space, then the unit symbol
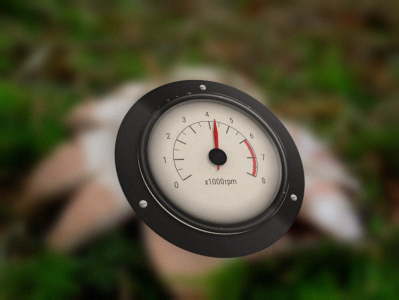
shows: 4250 rpm
